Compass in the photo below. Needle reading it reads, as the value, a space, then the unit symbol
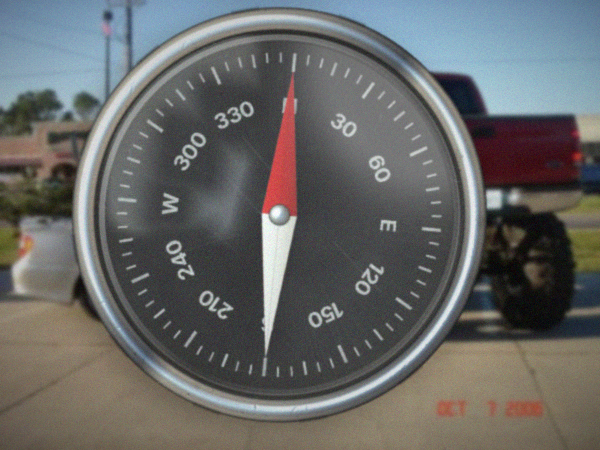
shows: 0 °
